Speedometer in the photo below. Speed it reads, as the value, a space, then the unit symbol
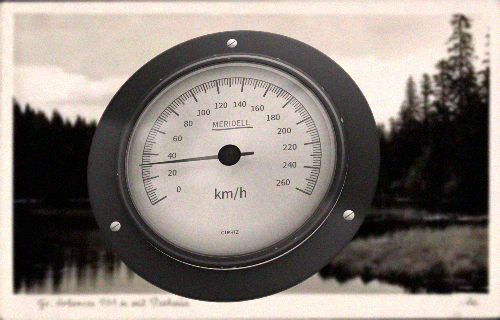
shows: 30 km/h
